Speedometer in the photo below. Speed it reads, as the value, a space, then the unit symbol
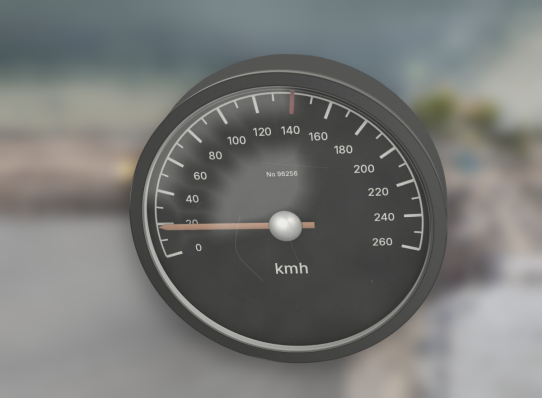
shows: 20 km/h
